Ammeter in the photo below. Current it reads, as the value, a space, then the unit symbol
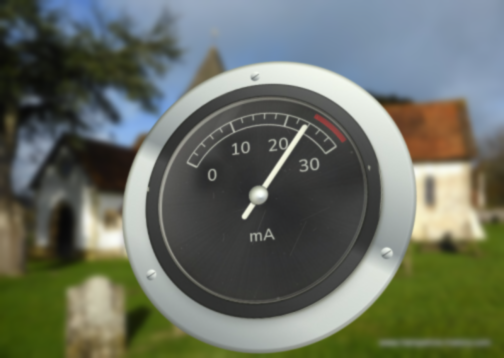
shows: 24 mA
